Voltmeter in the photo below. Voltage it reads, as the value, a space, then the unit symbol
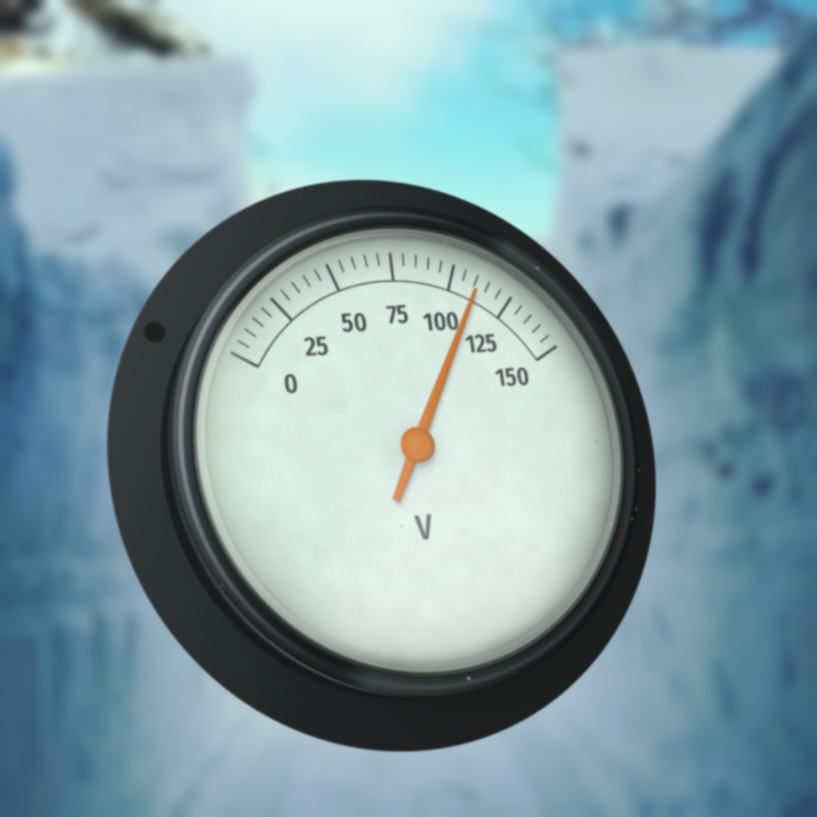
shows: 110 V
